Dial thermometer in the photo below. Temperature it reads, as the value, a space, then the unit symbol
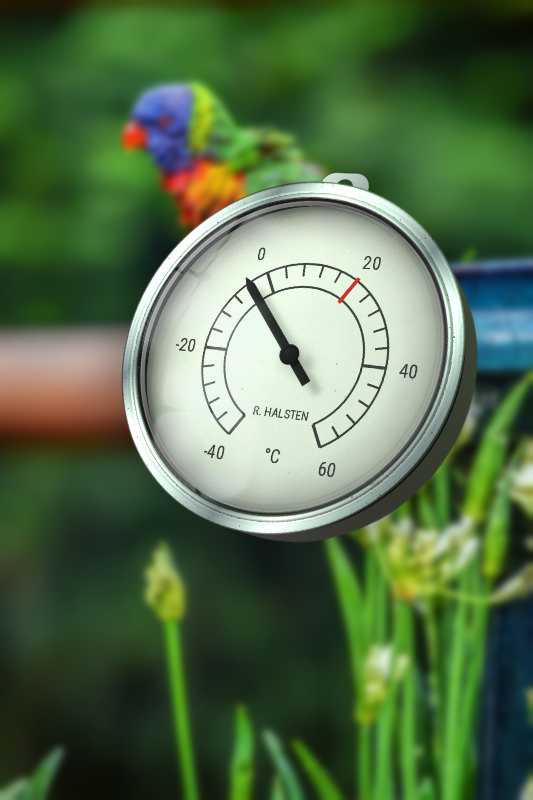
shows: -4 °C
